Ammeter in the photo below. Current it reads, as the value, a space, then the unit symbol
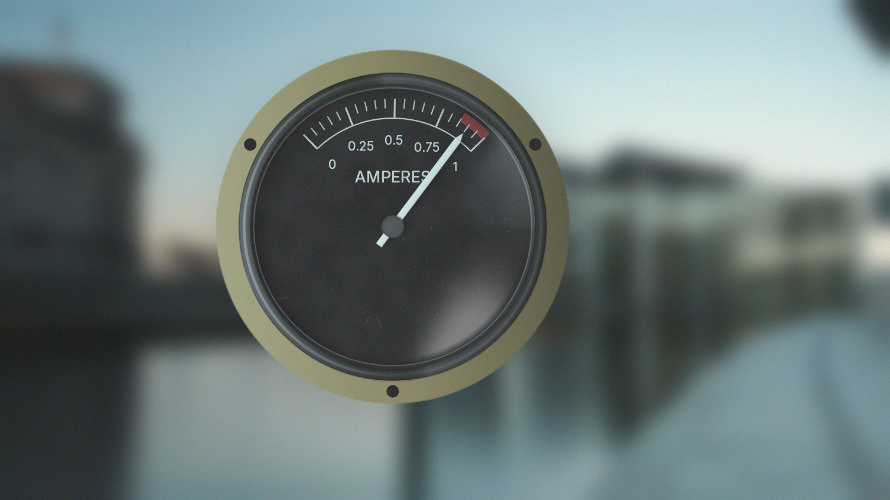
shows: 0.9 A
